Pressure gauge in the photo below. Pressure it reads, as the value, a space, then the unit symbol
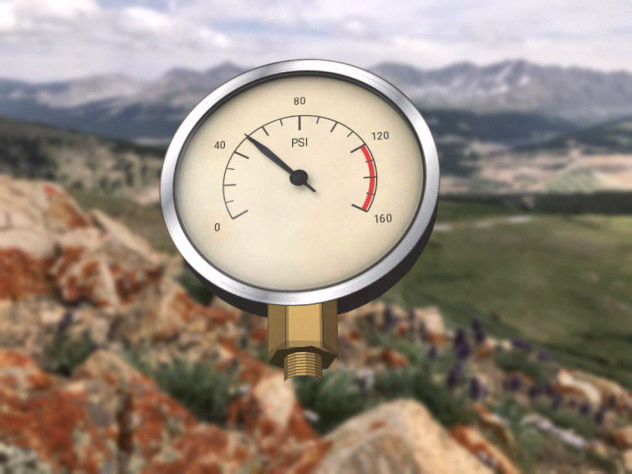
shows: 50 psi
